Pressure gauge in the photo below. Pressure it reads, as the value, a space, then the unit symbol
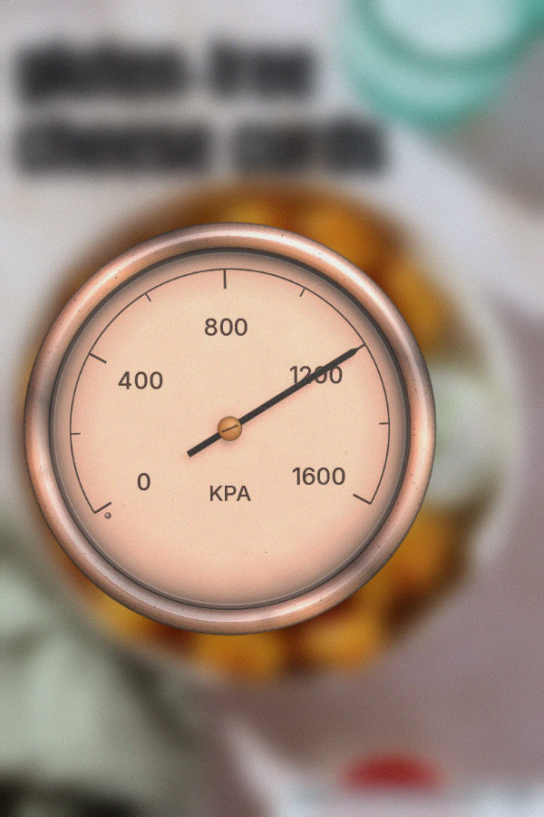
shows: 1200 kPa
